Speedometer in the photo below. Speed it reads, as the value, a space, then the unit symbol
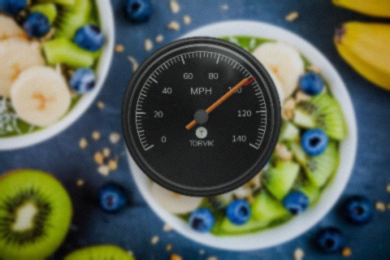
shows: 100 mph
